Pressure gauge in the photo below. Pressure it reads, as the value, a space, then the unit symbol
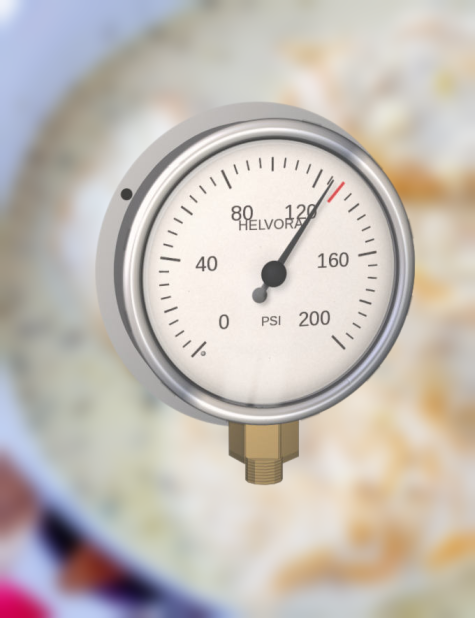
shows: 125 psi
